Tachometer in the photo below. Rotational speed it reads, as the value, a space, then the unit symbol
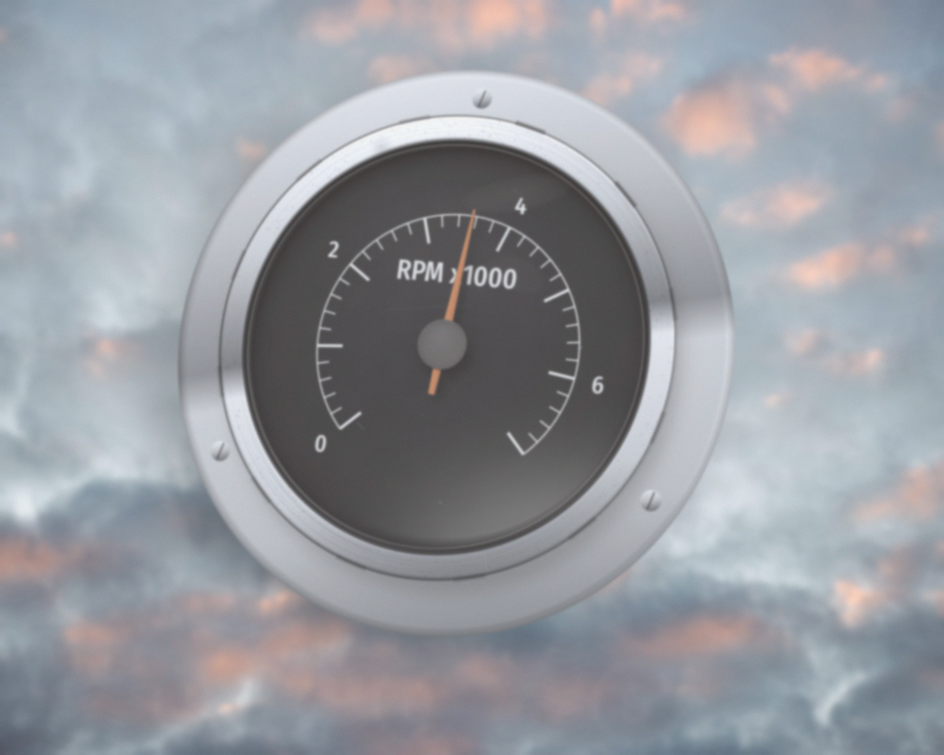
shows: 3600 rpm
